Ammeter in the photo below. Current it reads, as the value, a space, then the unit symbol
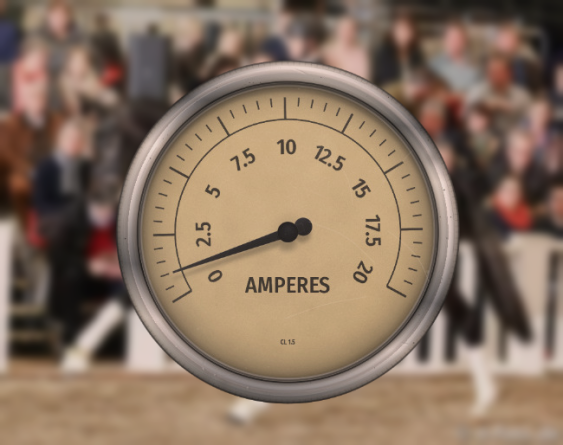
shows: 1 A
